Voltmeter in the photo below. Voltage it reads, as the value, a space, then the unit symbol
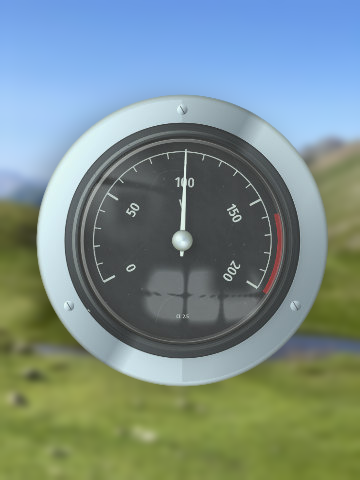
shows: 100 V
